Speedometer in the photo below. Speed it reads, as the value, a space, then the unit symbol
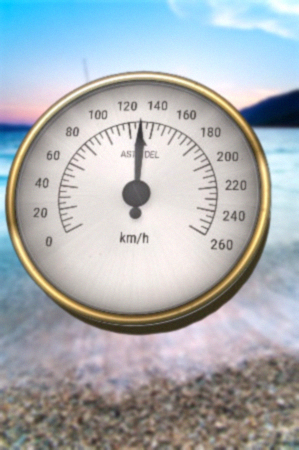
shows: 130 km/h
